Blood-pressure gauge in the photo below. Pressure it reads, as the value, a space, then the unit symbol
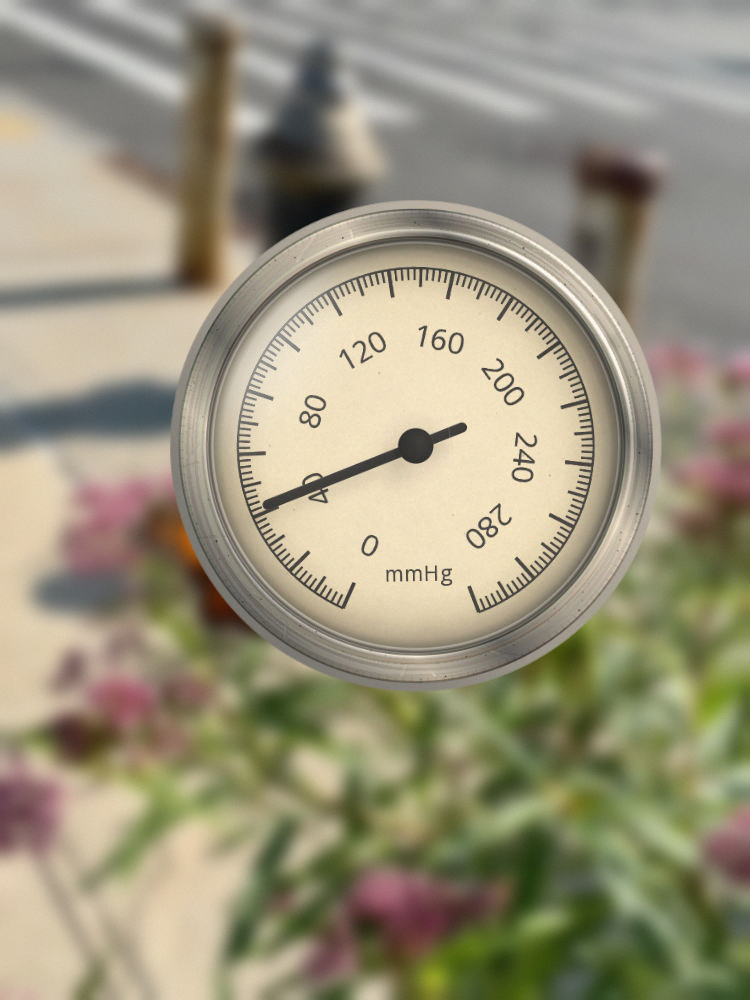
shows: 42 mmHg
